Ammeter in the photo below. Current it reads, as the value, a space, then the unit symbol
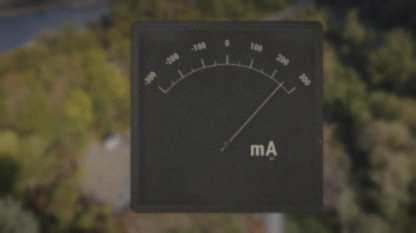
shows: 250 mA
